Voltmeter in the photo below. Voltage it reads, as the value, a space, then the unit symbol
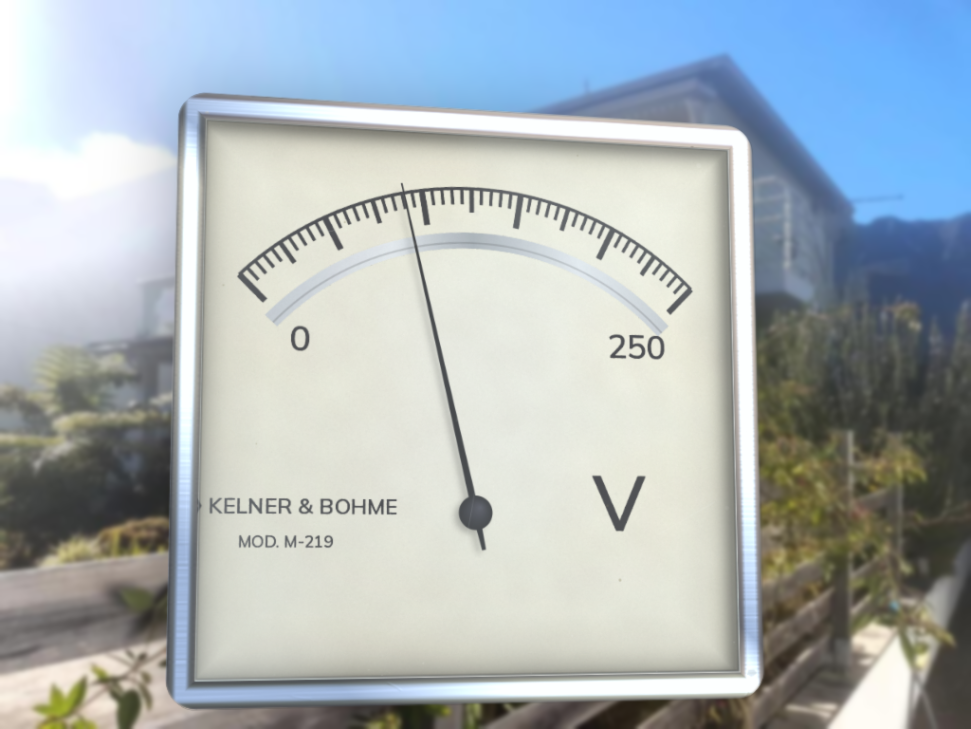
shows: 90 V
